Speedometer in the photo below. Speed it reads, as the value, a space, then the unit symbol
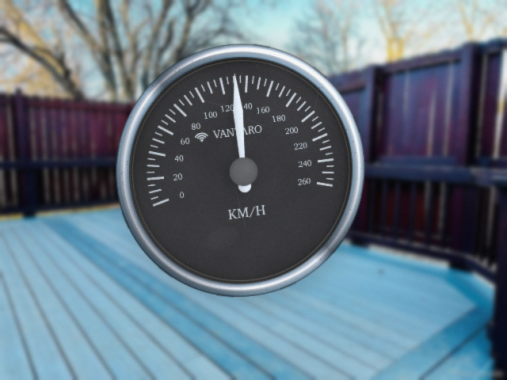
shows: 130 km/h
